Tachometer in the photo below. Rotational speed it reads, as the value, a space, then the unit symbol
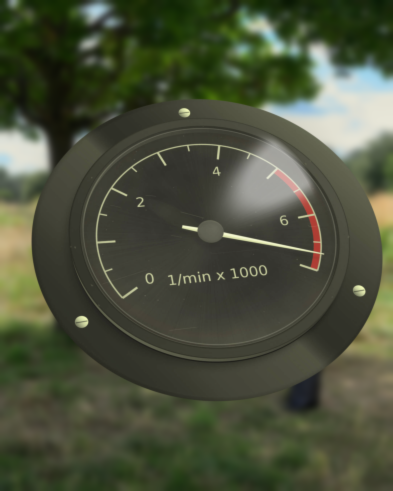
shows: 6750 rpm
